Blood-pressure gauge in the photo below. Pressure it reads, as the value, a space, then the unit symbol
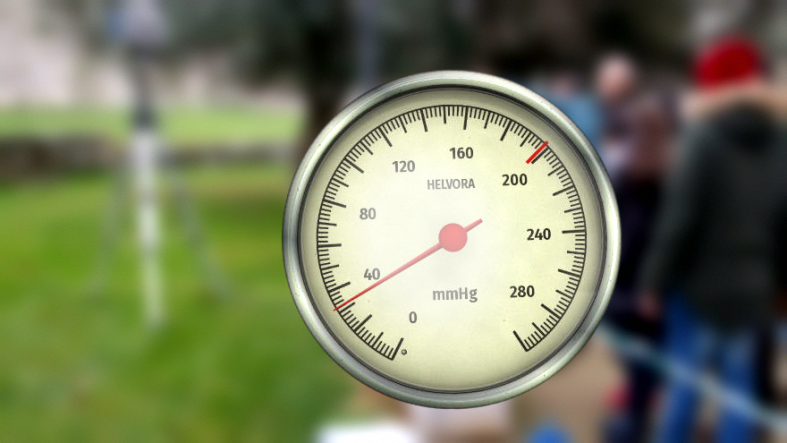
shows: 32 mmHg
